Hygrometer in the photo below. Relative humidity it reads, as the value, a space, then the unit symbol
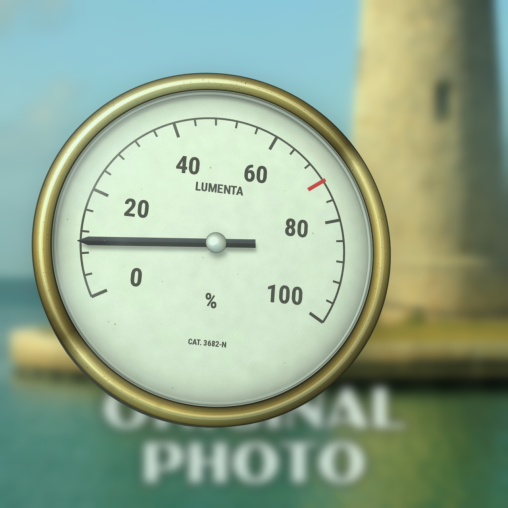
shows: 10 %
